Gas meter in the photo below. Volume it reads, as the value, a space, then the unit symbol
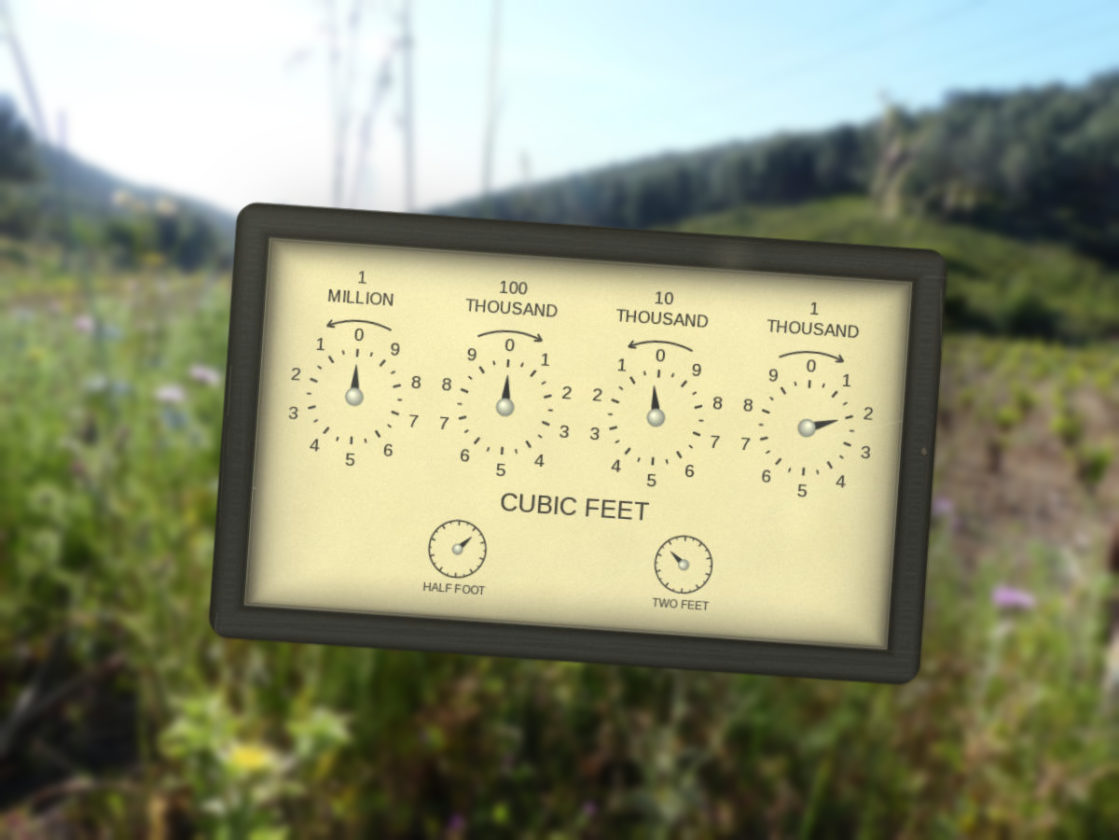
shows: 200 ft³
